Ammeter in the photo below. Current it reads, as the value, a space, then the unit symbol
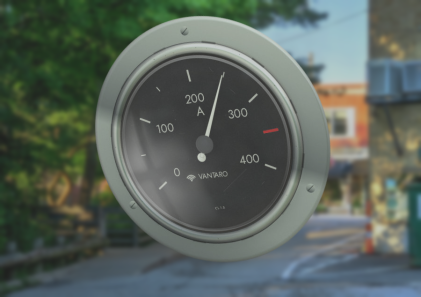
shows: 250 A
